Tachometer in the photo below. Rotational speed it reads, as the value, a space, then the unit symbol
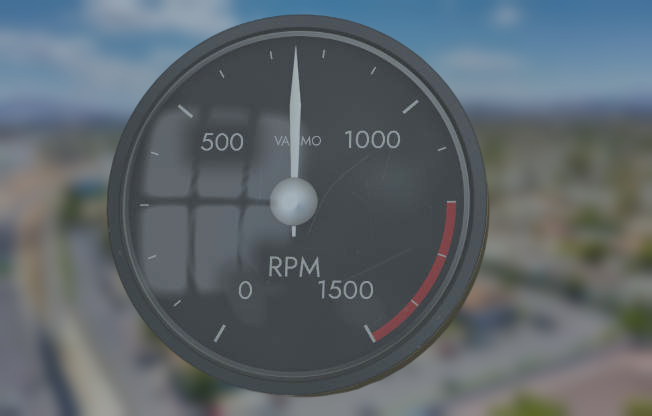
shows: 750 rpm
